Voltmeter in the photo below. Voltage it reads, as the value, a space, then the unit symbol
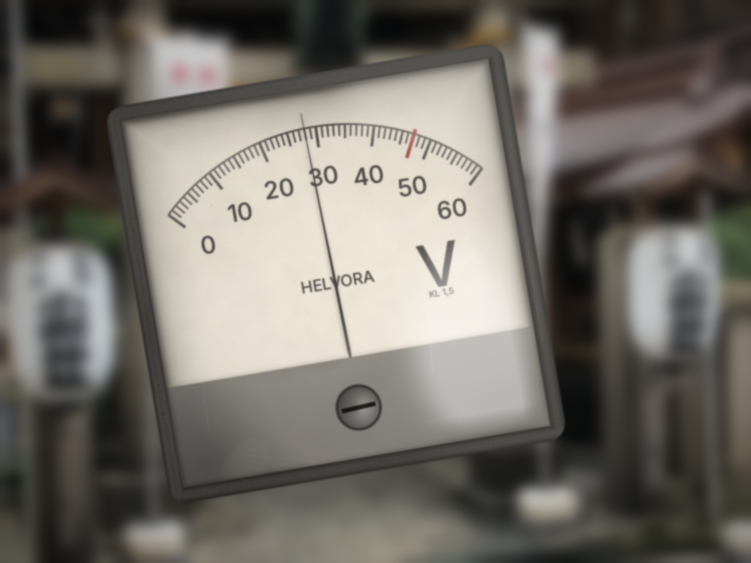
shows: 28 V
